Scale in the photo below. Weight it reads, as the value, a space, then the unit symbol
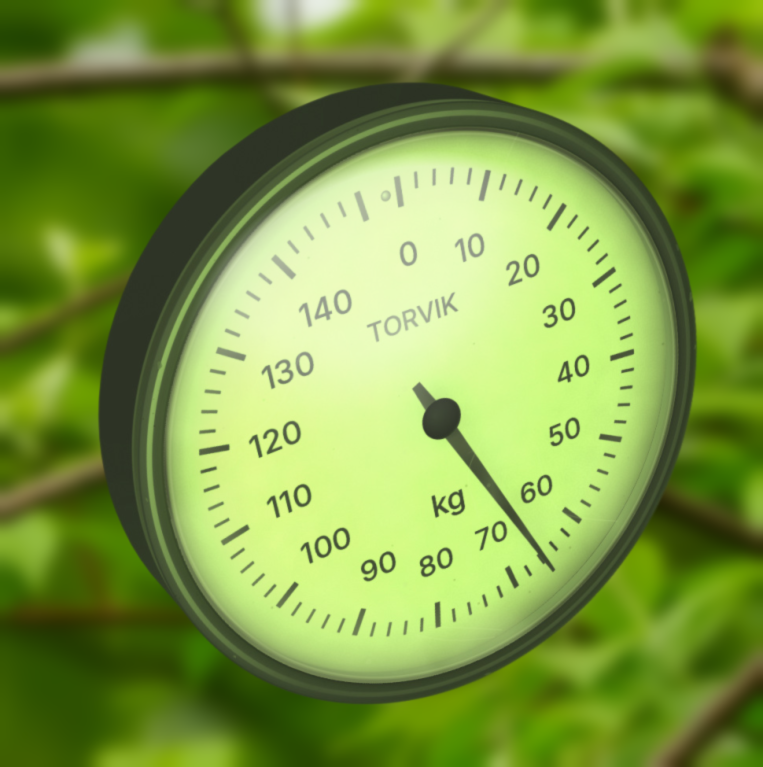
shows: 66 kg
